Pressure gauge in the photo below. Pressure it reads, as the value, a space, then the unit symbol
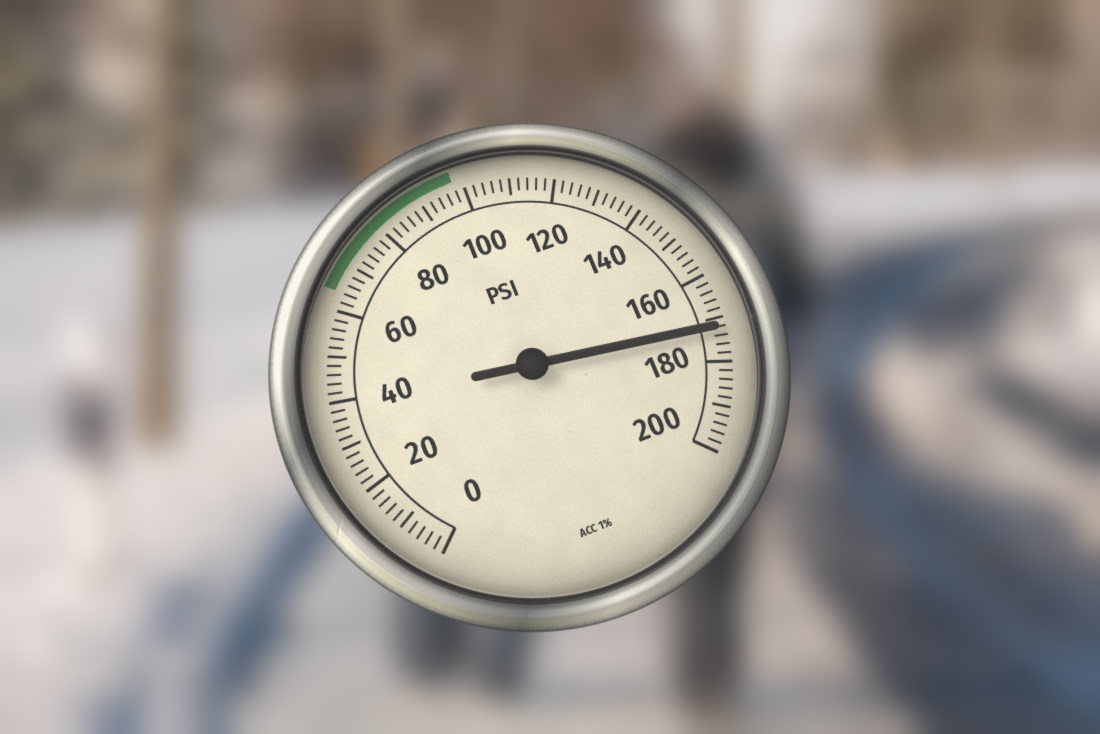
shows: 172 psi
